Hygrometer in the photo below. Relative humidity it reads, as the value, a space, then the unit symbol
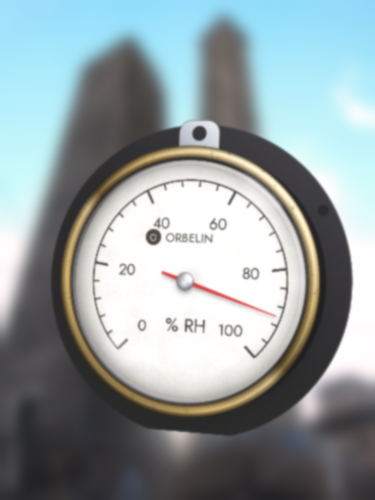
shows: 90 %
